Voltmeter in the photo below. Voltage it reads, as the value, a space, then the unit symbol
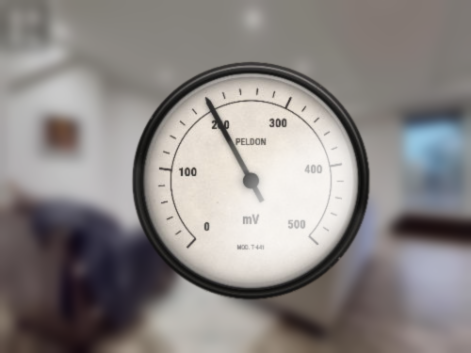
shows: 200 mV
